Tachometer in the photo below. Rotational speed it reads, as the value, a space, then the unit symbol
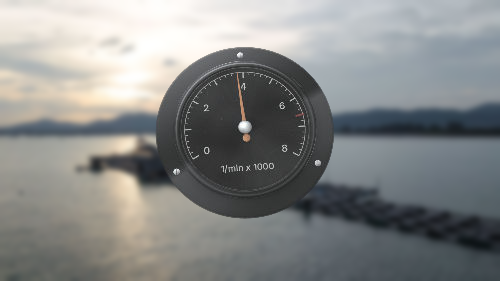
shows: 3800 rpm
